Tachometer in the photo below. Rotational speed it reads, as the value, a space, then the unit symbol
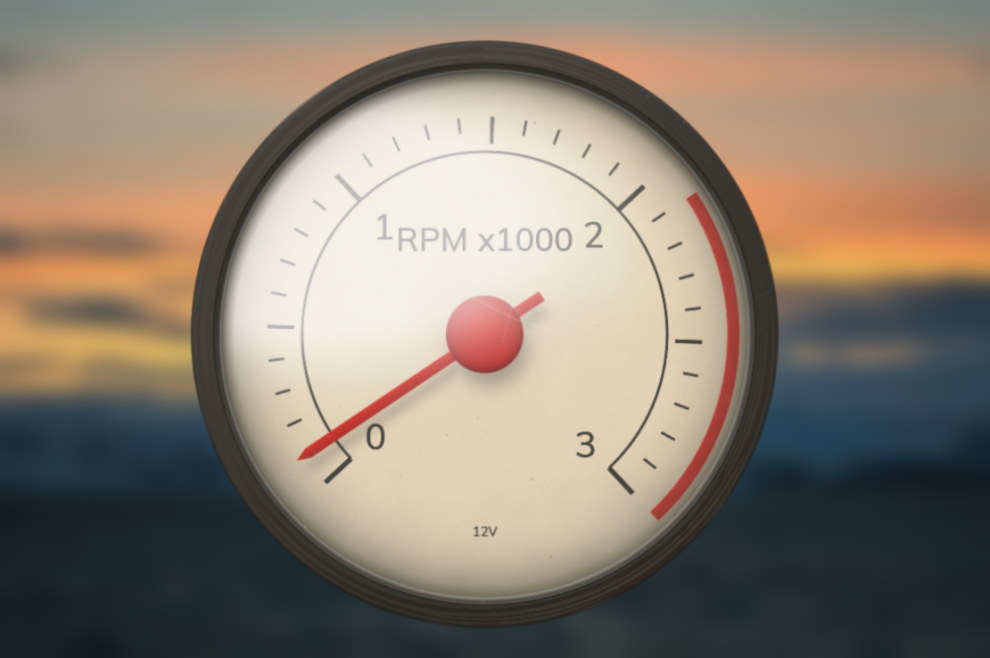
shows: 100 rpm
